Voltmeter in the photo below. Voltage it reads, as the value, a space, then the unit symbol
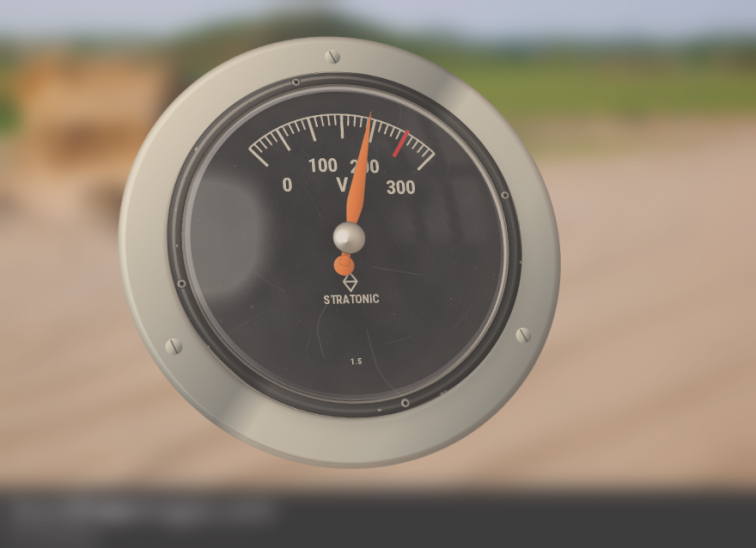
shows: 190 V
